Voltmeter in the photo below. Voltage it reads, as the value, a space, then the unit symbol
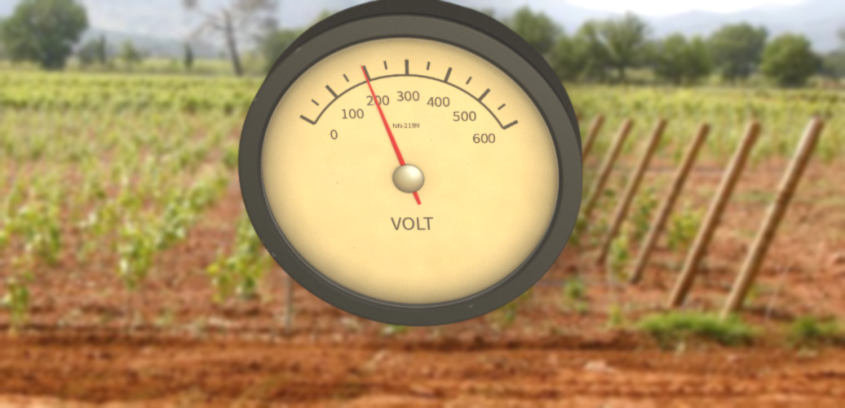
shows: 200 V
